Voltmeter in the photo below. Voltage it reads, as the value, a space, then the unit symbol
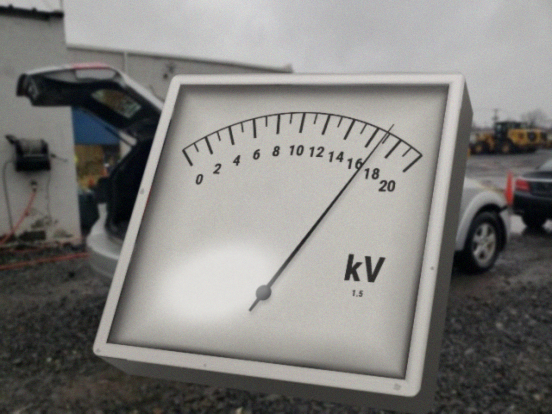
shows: 17 kV
